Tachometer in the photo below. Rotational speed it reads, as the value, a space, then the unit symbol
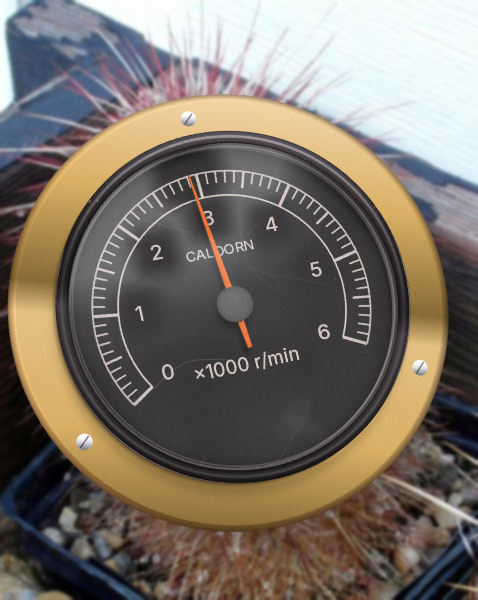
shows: 2900 rpm
